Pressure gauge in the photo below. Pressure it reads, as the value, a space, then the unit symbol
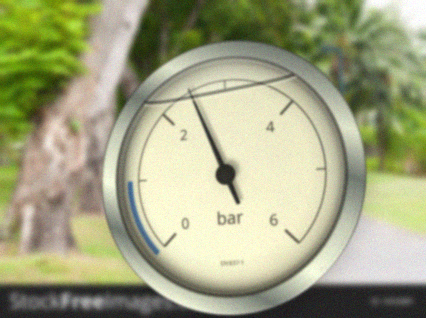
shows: 2.5 bar
